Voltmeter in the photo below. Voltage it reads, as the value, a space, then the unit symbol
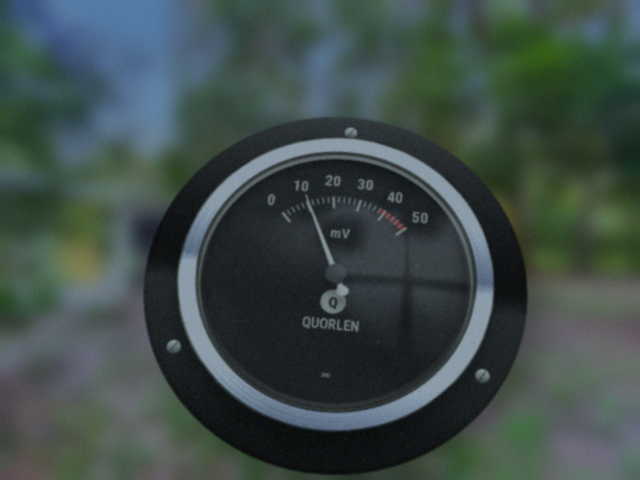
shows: 10 mV
